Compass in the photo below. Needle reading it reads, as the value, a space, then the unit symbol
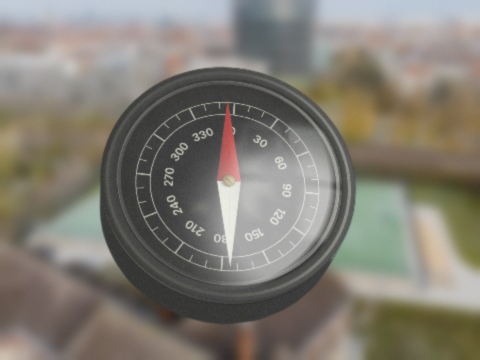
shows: 355 °
